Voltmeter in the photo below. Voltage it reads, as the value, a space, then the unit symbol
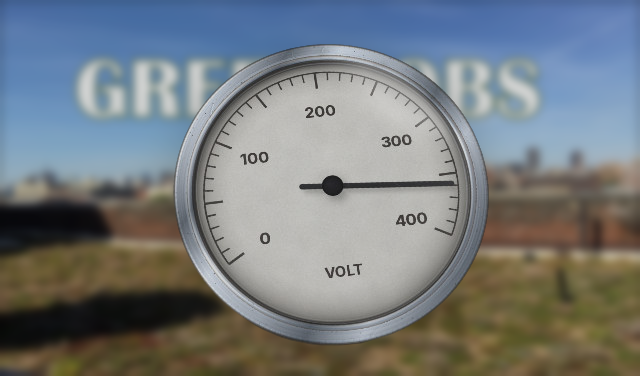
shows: 360 V
